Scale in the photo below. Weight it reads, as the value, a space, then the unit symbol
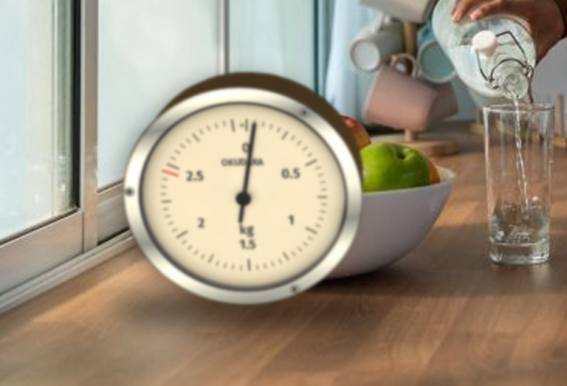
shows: 0.05 kg
